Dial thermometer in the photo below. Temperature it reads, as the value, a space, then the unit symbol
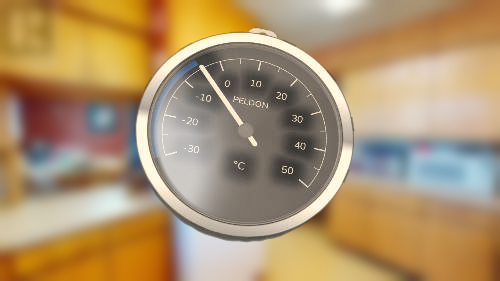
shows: -5 °C
